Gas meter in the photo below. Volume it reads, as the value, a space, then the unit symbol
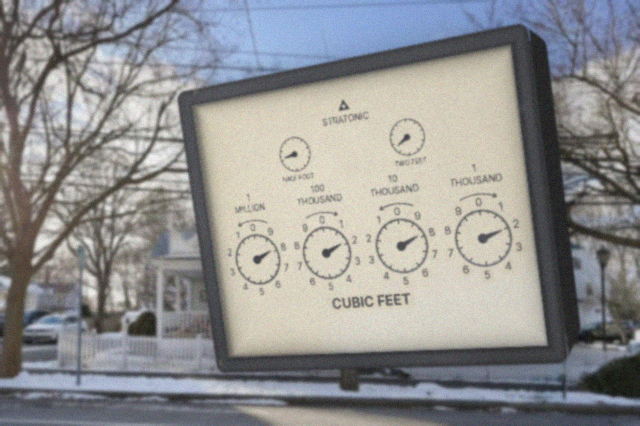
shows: 818200 ft³
